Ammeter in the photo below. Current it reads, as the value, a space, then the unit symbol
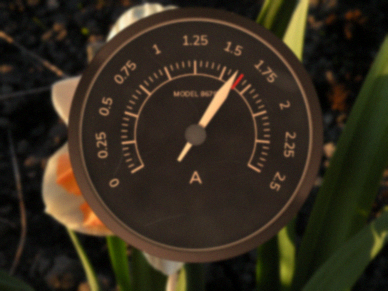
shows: 1.6 A
